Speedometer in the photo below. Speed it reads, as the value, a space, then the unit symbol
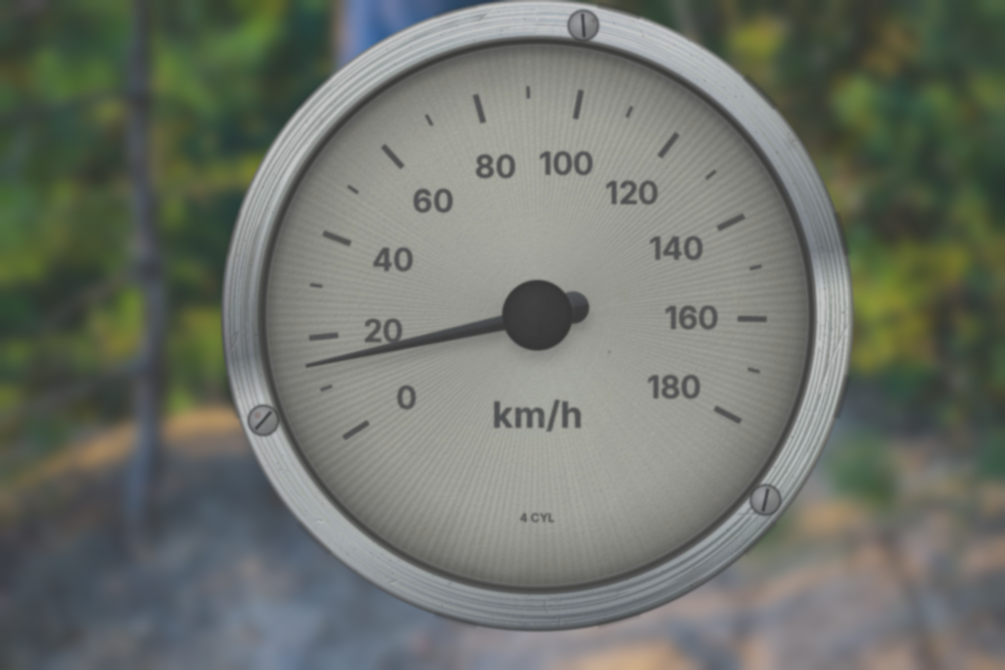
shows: 15 km/h
